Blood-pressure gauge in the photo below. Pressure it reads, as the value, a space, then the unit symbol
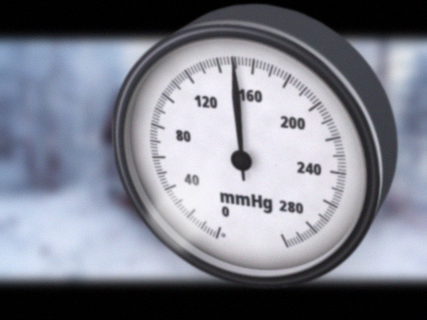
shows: 150 mmHg
